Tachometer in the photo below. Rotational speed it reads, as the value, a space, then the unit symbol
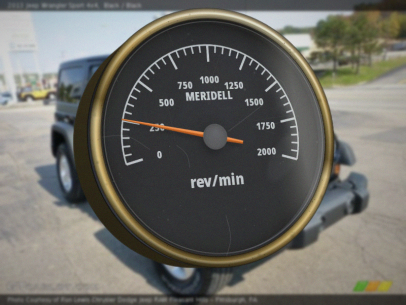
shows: 250 rpm
